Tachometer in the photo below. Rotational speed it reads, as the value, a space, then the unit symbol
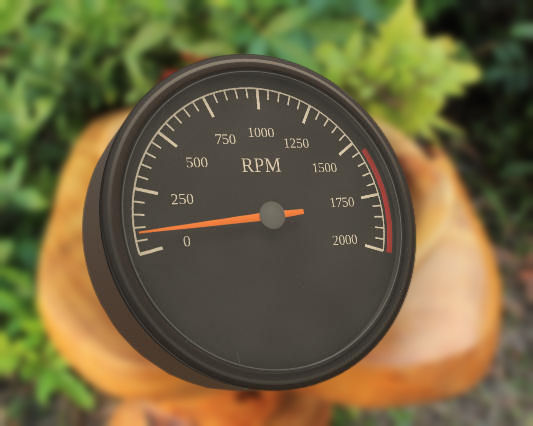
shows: 75 rpm
